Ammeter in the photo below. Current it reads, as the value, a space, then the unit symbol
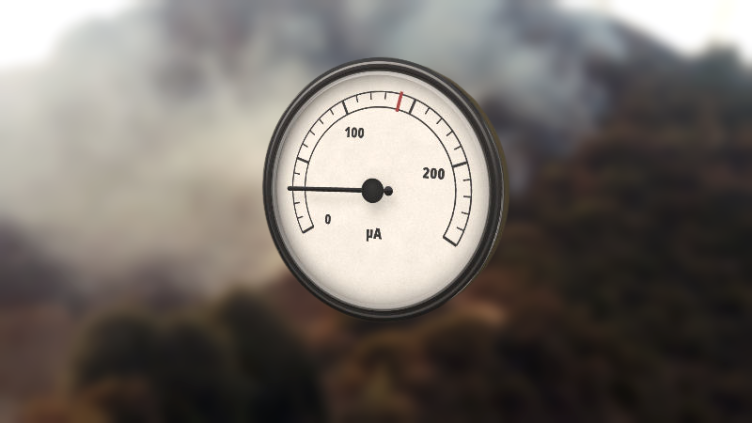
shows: 30 µA
